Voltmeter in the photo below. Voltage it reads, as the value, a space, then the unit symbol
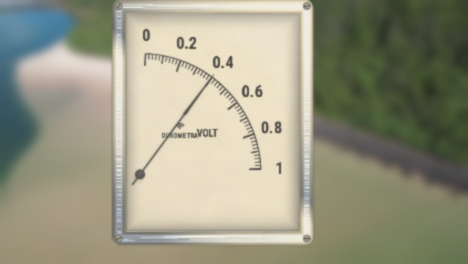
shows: 0.4 V
